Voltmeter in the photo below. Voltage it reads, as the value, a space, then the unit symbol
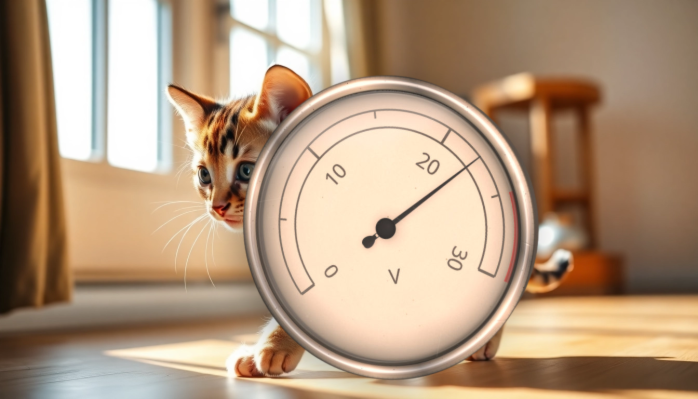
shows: 22.5 V
